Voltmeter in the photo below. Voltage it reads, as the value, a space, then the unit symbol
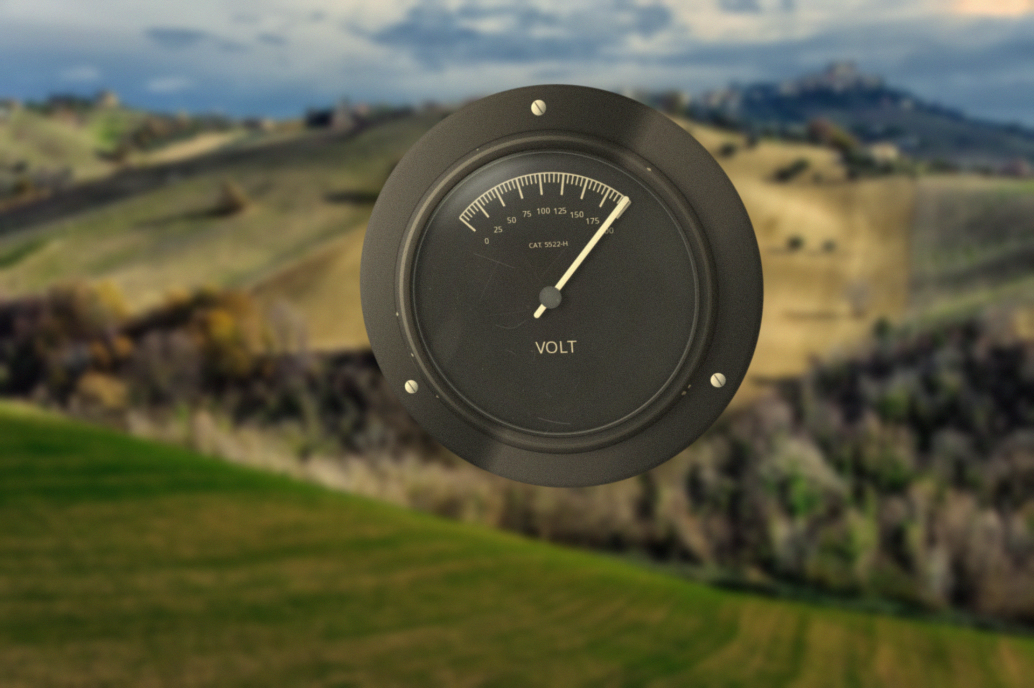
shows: 195 V
